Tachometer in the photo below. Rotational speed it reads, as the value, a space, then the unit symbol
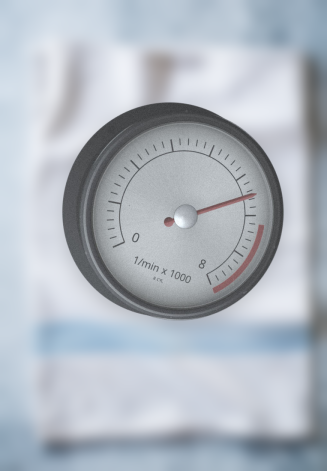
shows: 5500 rpm
